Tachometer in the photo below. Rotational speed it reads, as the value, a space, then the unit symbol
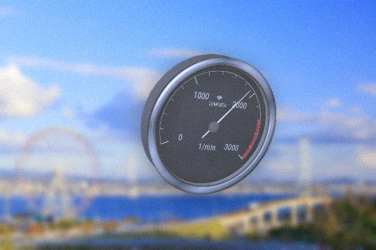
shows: 1900 rpm
